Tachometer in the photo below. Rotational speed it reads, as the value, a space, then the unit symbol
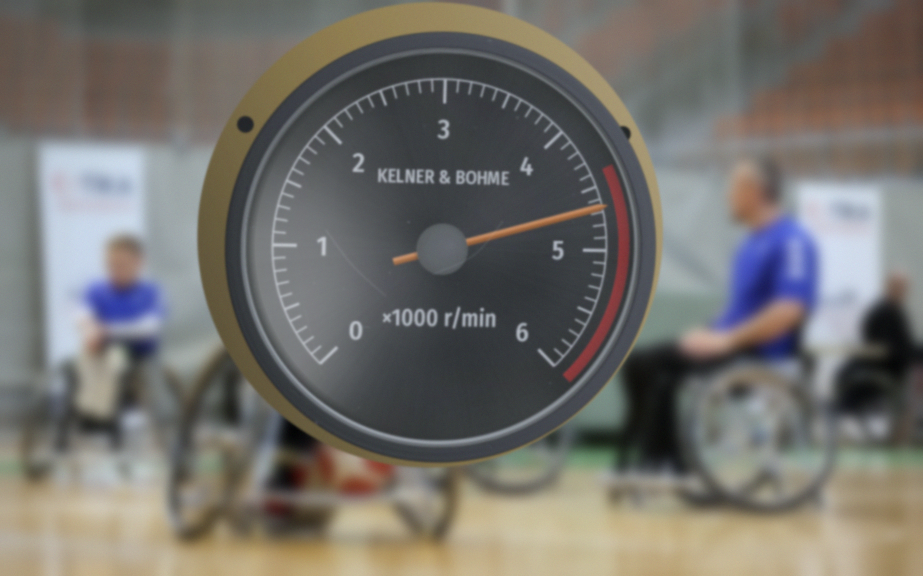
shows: 4650 rpm
